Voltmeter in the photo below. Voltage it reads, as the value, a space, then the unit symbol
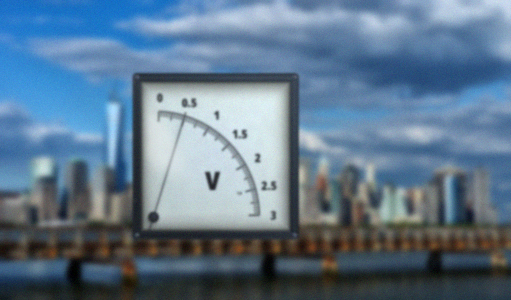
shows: 0.5 V
